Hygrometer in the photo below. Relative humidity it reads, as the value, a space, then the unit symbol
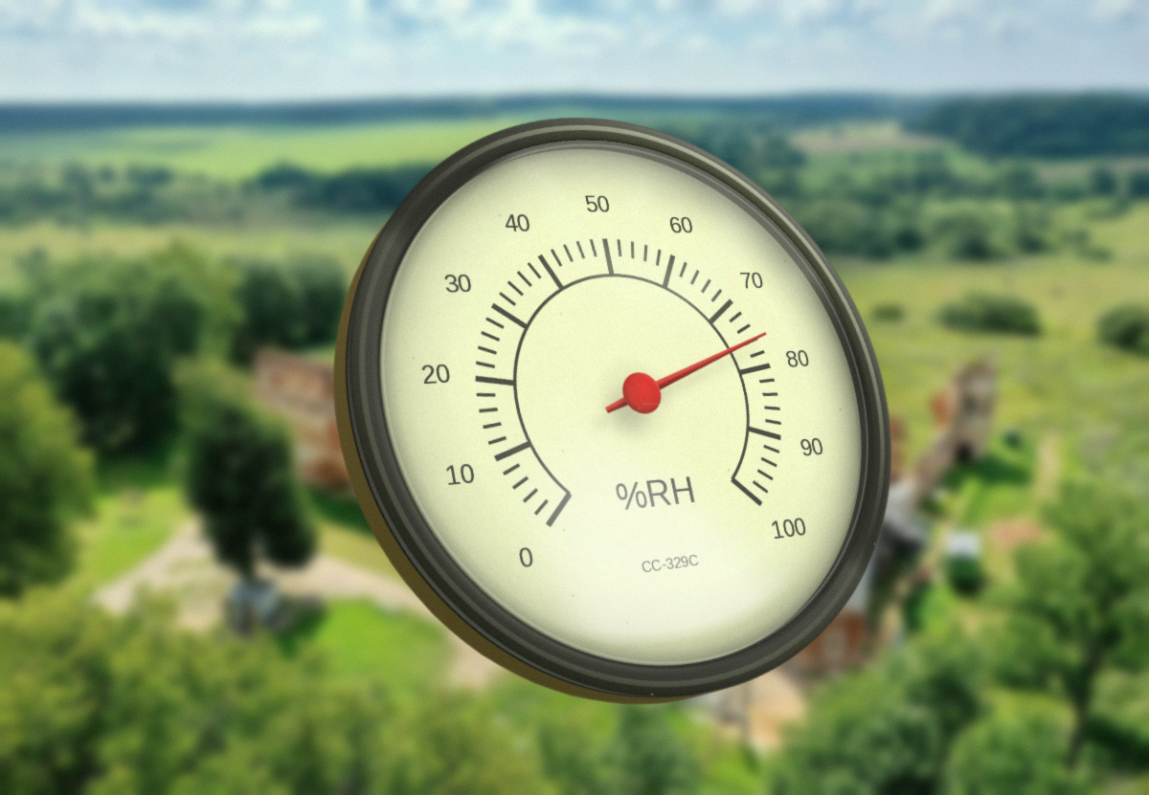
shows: 76 %
